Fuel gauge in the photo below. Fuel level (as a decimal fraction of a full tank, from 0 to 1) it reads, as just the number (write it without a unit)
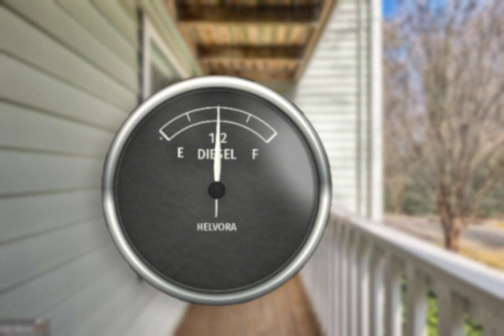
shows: 0.5
